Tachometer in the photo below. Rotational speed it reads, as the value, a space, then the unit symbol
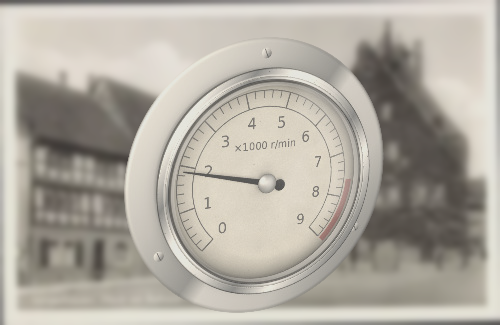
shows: 1900 rpm
